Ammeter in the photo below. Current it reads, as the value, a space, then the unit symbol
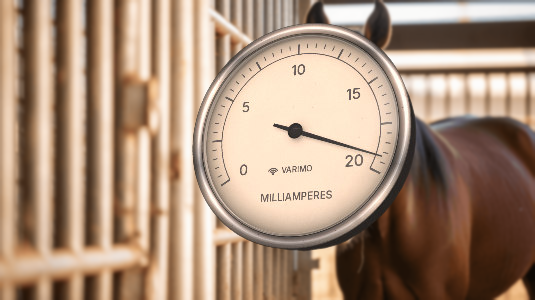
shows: 19.25 mA
